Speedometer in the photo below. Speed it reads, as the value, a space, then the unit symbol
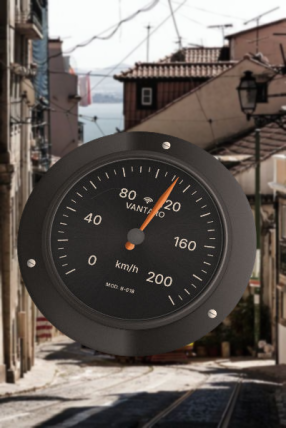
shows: 112.5 km/h
